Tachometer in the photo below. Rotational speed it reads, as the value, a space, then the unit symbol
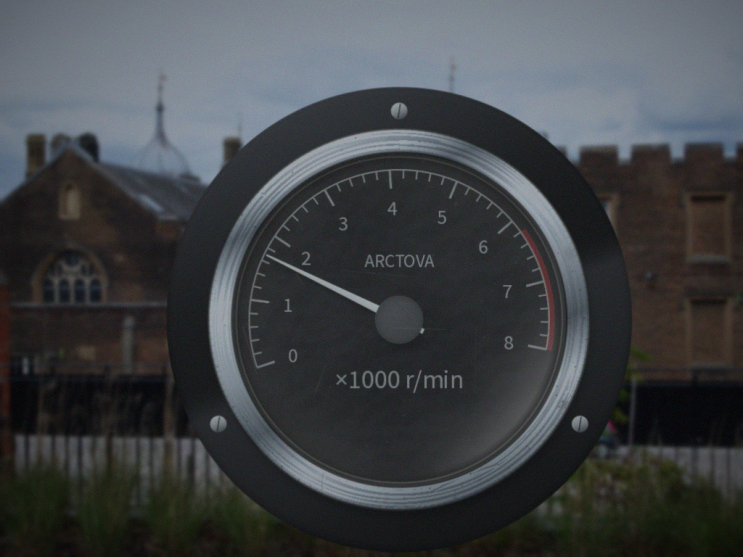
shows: 1700 rpm
